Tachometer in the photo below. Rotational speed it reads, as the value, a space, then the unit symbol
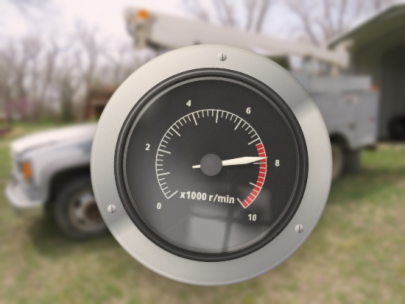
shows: 7800 rpm
